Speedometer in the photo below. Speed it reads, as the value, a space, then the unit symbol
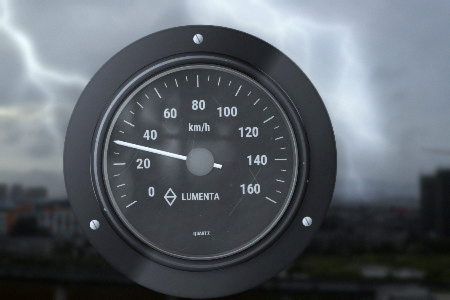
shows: 30 km/h
